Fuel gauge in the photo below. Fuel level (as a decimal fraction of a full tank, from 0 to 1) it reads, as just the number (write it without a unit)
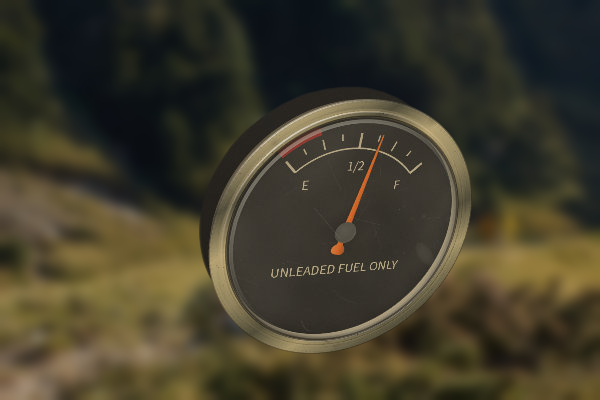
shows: 0.625
